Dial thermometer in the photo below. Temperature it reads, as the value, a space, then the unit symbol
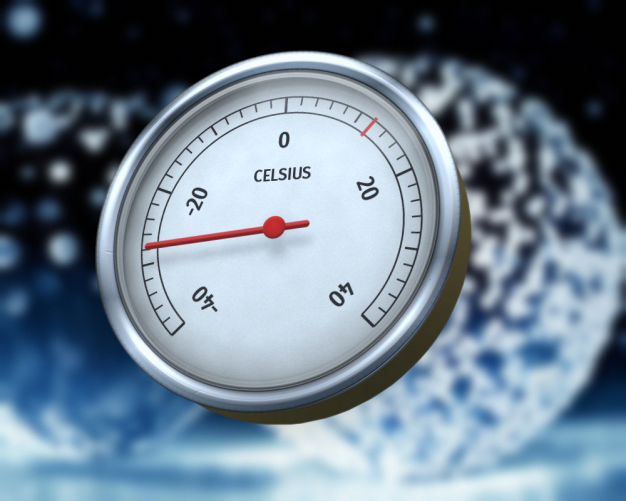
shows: -28 °C
